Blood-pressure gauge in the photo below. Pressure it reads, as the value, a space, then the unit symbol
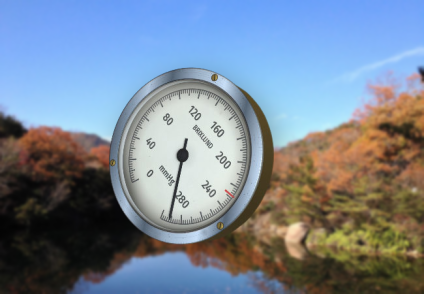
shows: 290 mmHg
